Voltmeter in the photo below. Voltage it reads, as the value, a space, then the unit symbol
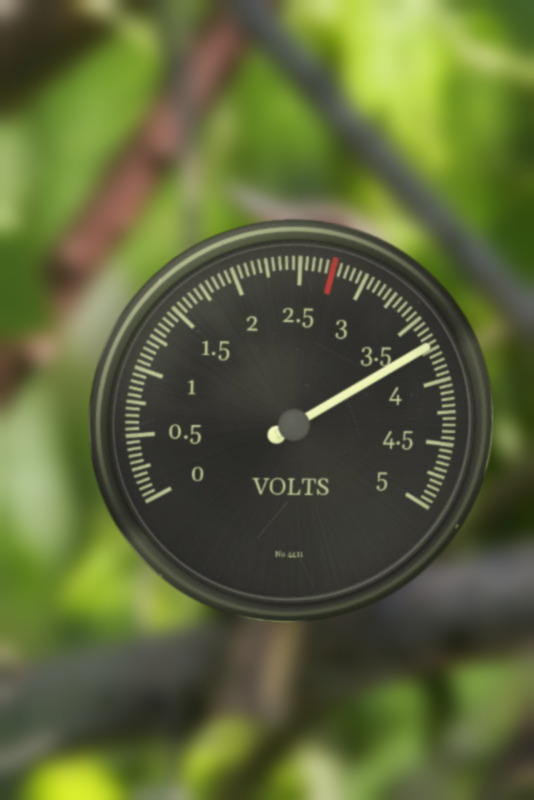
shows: 3.7 V
